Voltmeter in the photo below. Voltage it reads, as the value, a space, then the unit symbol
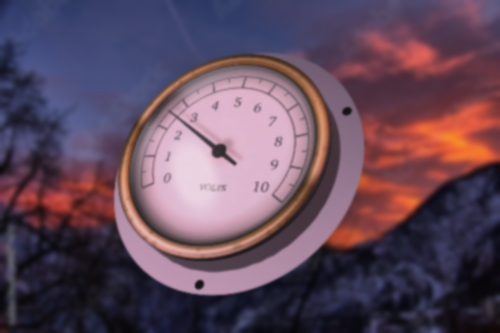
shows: 2.5 V
